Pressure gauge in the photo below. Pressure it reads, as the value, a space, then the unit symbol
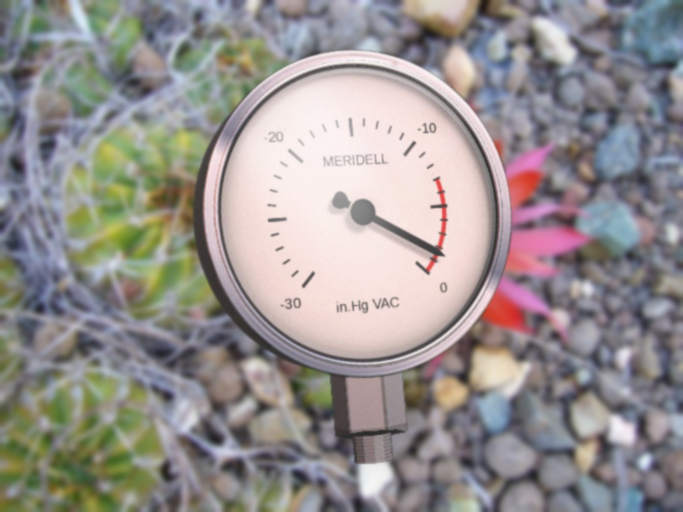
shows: -1.5 inHg
